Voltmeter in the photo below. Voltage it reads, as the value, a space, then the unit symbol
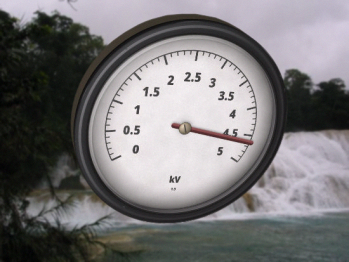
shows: 4.6 kV
